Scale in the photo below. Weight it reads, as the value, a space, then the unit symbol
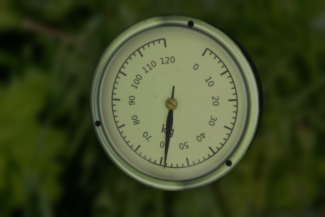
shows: 58 kg
